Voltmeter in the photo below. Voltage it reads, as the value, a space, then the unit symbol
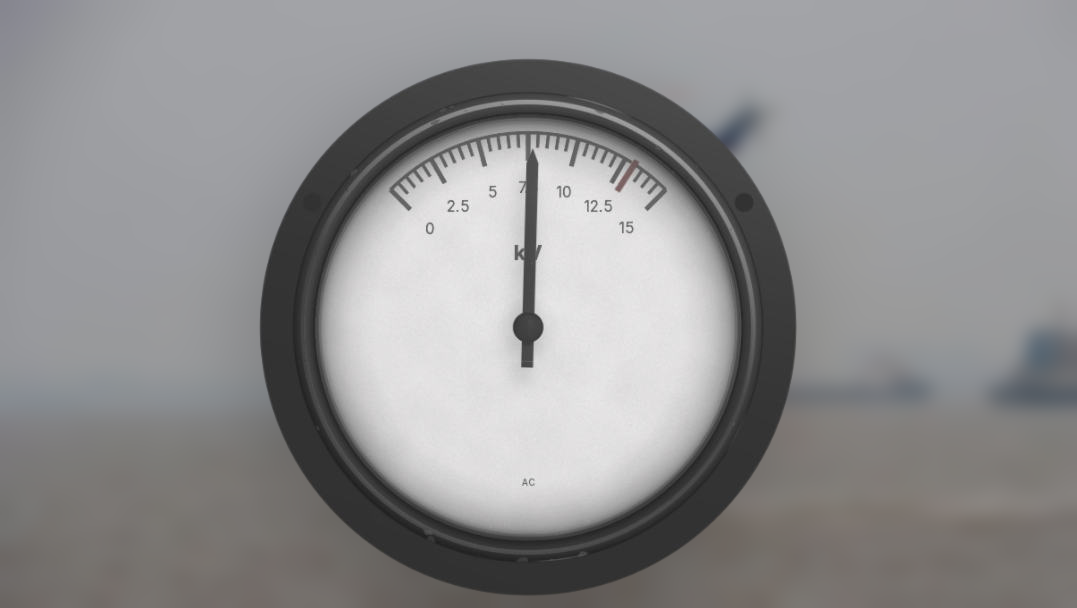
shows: 7.75 kV
